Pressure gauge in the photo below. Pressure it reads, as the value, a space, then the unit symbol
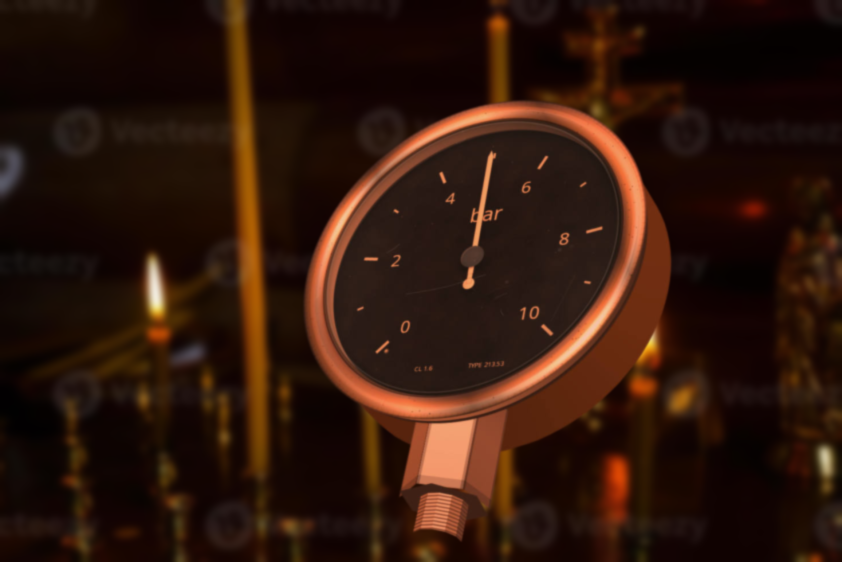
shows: 5 bar
